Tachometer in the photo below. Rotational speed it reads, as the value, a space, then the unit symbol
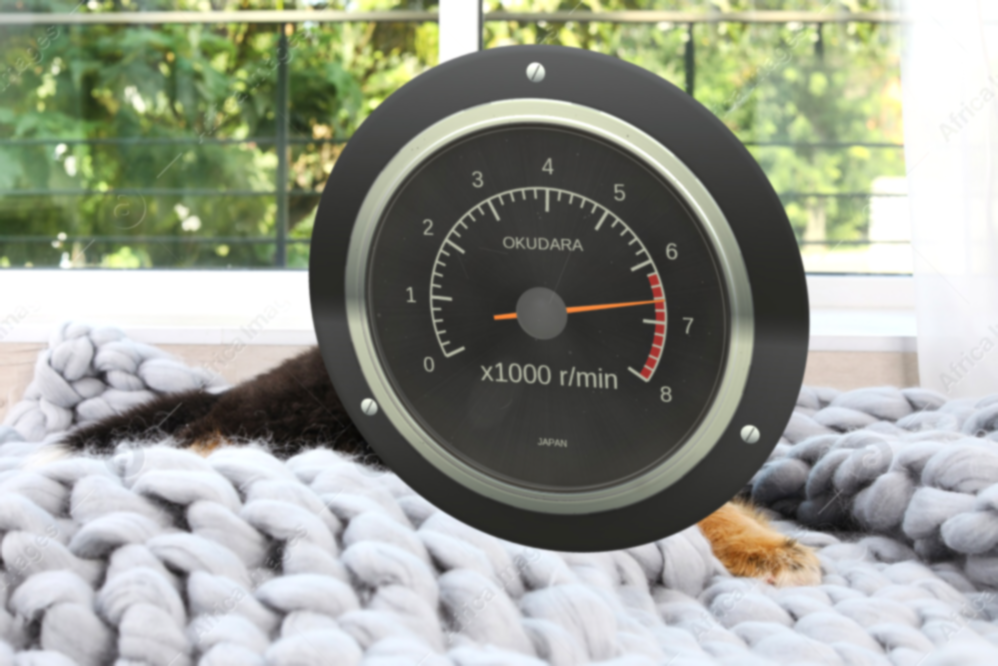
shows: 6600 rpm
